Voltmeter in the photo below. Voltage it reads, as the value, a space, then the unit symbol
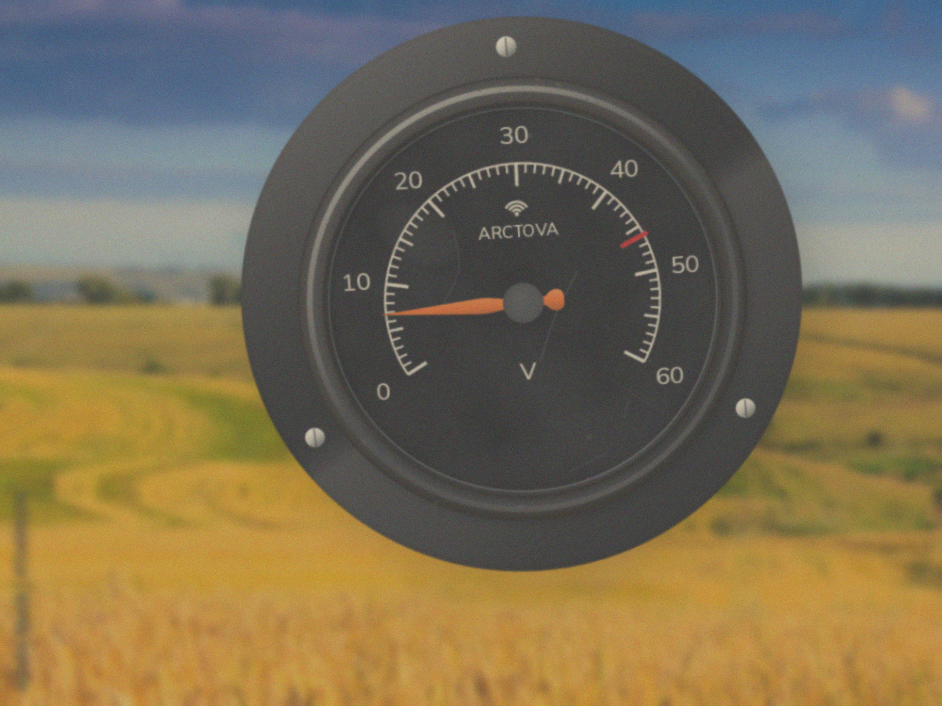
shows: 7 V
